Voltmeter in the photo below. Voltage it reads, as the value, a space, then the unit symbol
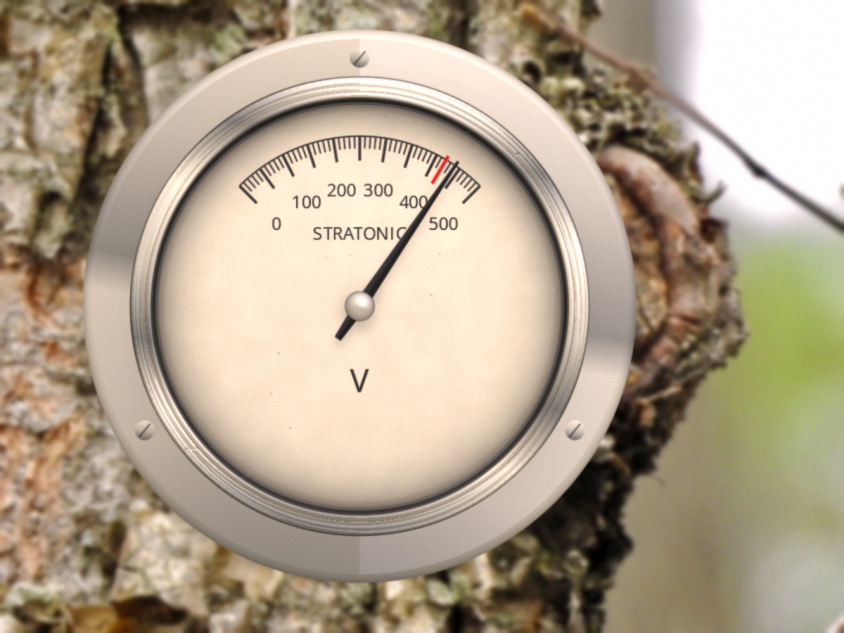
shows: 440 V
